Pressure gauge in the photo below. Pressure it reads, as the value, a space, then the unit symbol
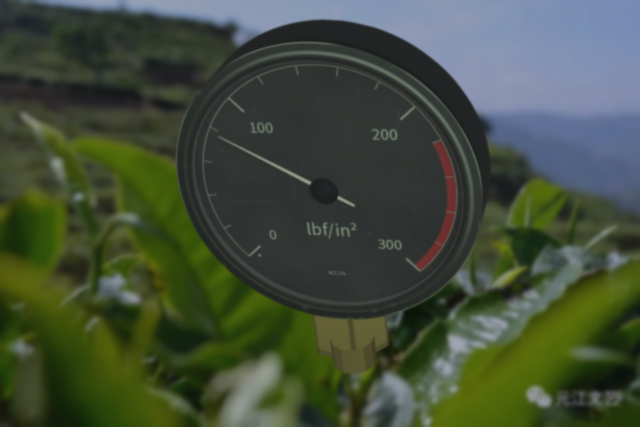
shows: 80 psi
